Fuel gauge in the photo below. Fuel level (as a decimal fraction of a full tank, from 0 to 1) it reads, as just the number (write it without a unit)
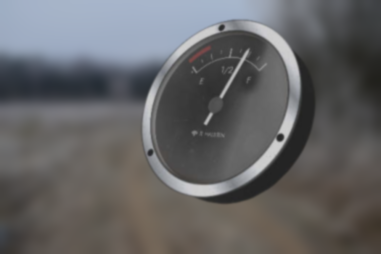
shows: 0.75
